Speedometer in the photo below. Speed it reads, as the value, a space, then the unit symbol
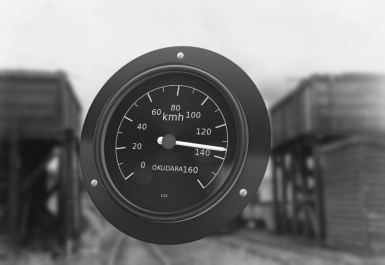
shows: 135 km/h
